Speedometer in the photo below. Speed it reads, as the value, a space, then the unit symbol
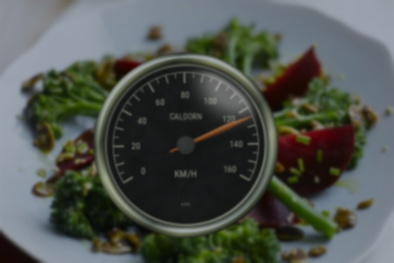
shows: 125 km/h
